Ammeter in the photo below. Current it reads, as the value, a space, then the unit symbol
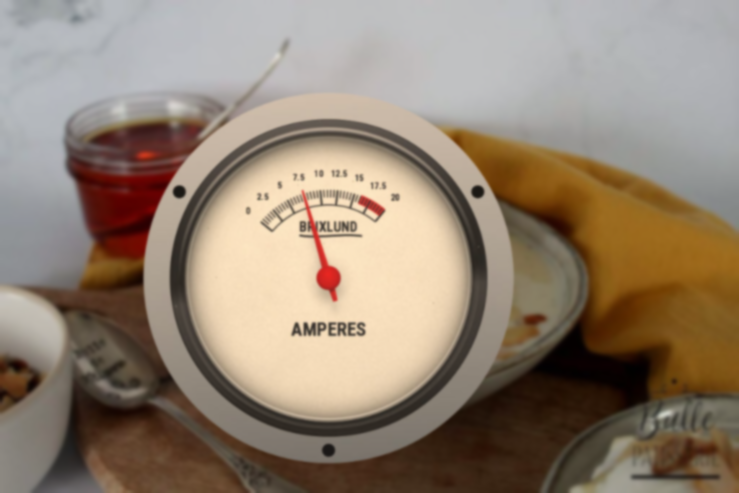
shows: 7.5 A
